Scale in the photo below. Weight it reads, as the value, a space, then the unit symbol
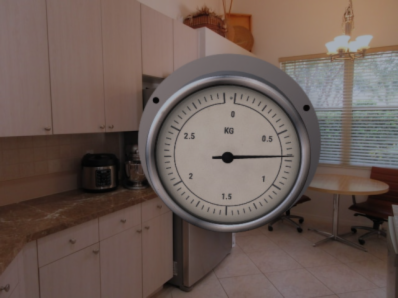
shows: 0.7 kg
